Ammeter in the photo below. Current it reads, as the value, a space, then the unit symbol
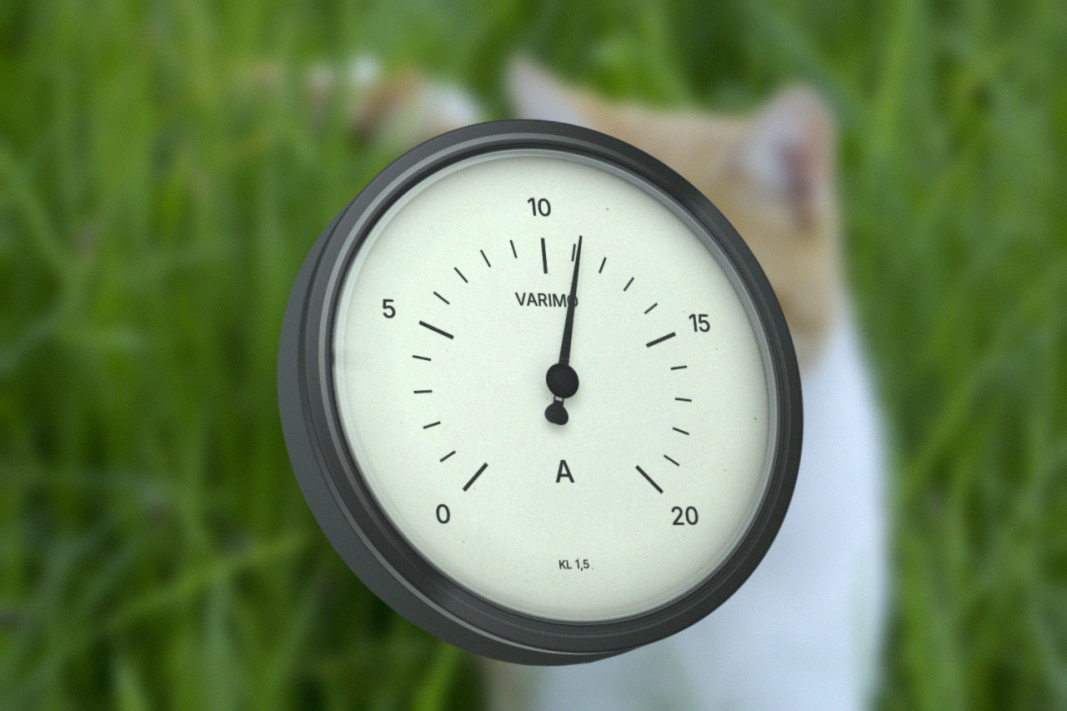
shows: 11 A
